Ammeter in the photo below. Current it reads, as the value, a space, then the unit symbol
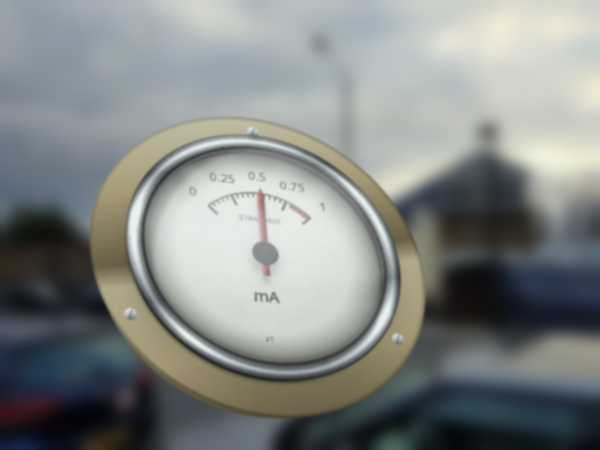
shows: 0.5 mA
